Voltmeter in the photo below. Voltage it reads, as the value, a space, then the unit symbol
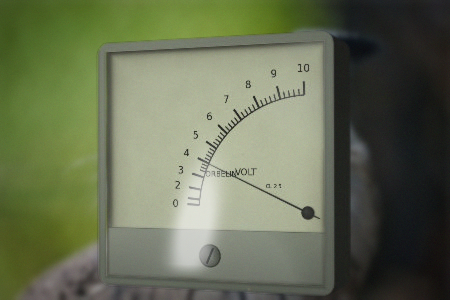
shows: 4 V
